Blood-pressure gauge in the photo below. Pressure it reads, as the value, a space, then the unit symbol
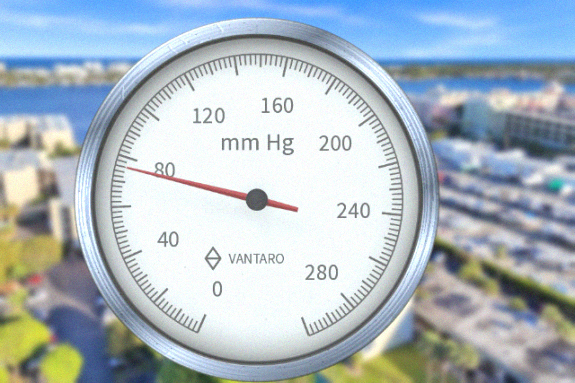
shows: 76 mmHg
